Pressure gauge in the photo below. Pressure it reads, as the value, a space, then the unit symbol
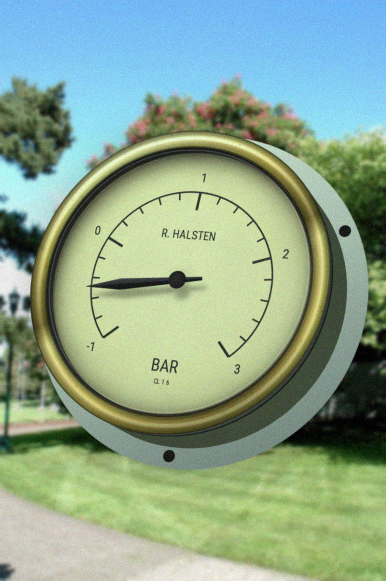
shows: -0.5 bar
